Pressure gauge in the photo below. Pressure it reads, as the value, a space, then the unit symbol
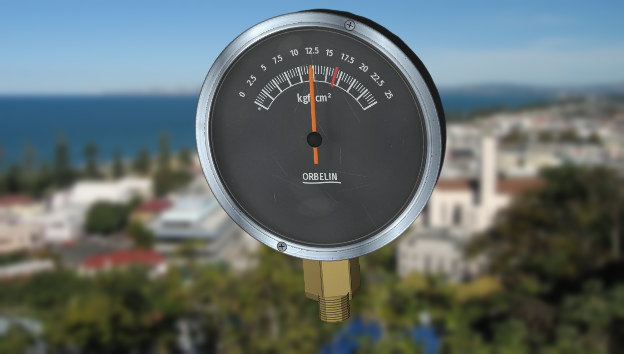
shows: 12.5 kg/cm²
